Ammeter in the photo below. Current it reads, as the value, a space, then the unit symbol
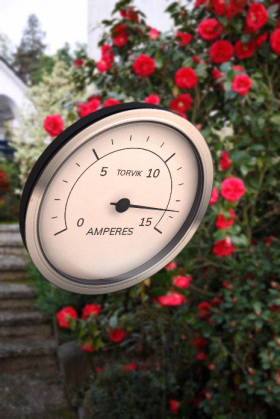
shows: 13.5 A
